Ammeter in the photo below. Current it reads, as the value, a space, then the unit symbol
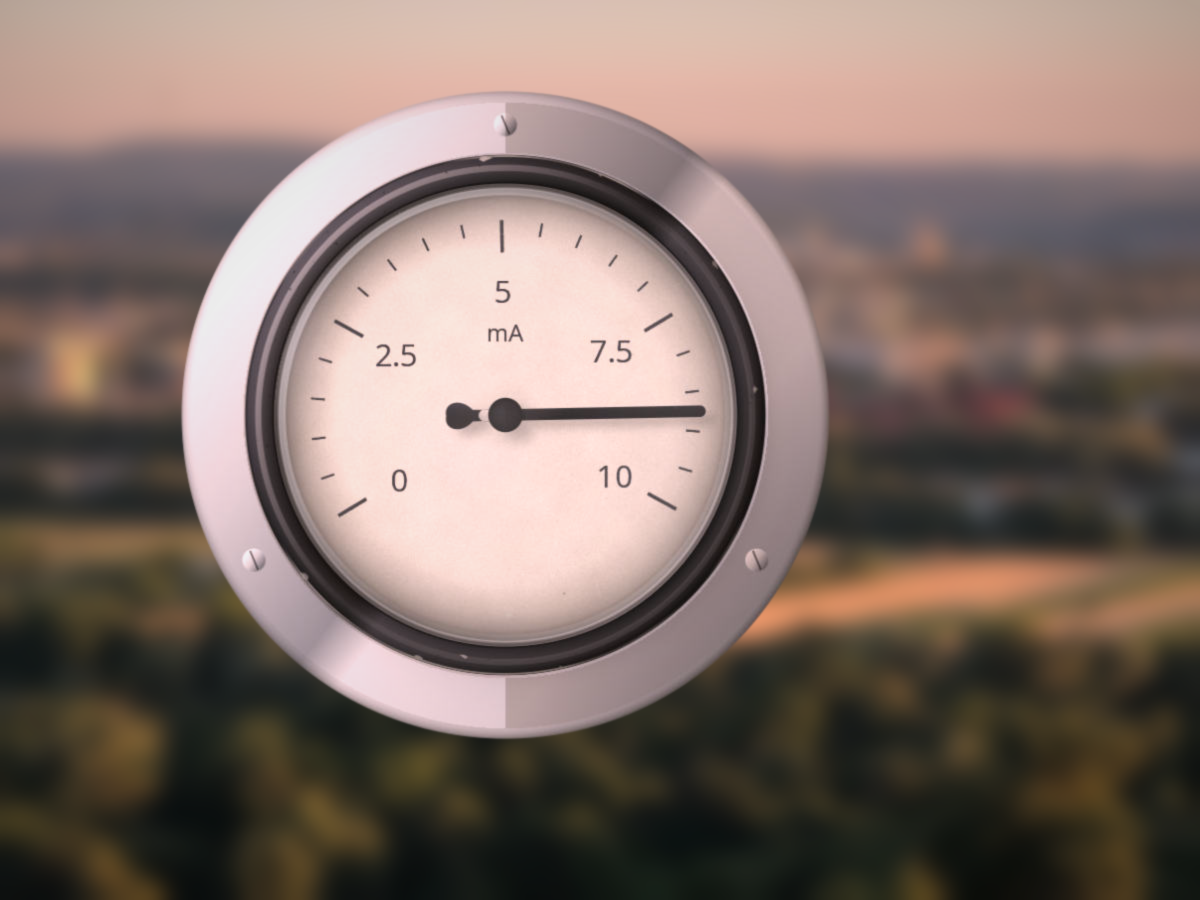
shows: 8.75 mA
